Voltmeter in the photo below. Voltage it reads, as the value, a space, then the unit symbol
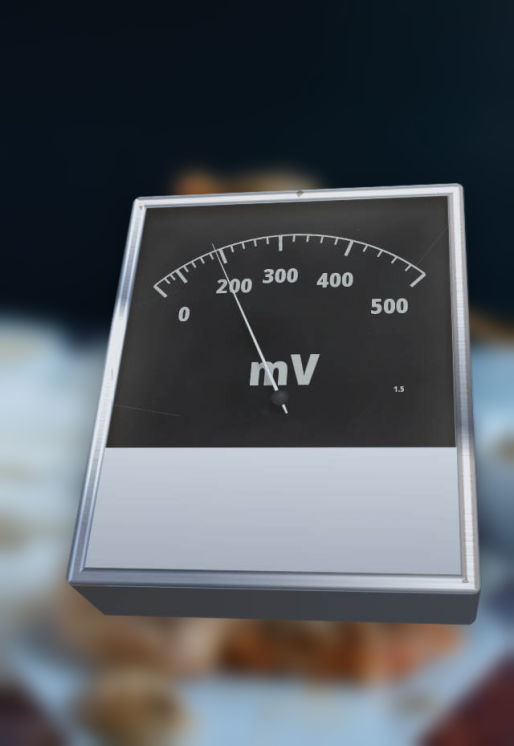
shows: 190 mV
